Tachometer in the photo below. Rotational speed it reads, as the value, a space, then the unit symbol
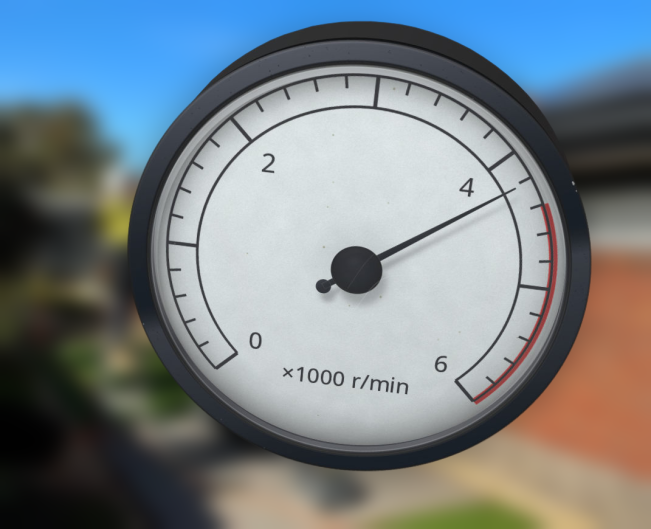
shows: 4200 rpm
